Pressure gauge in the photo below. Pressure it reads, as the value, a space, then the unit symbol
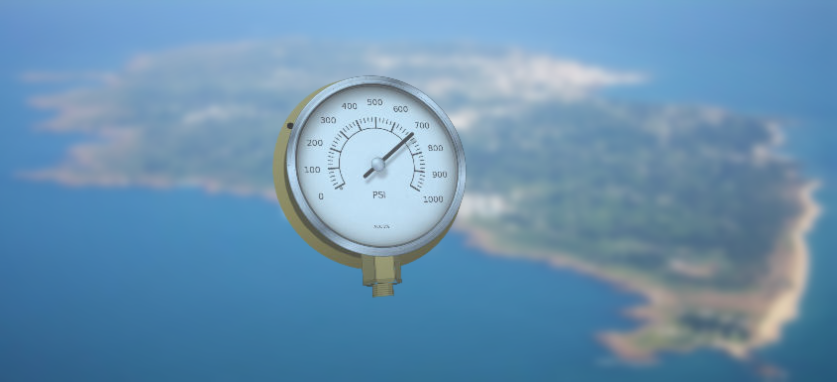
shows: 700 psi
